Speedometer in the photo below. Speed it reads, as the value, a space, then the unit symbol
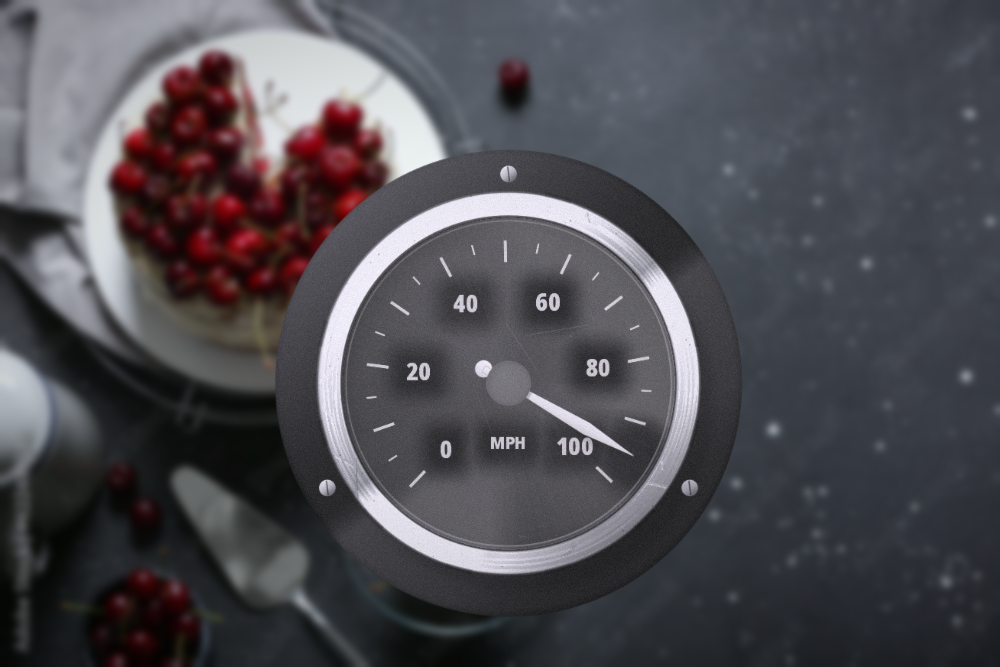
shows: 95 mph
